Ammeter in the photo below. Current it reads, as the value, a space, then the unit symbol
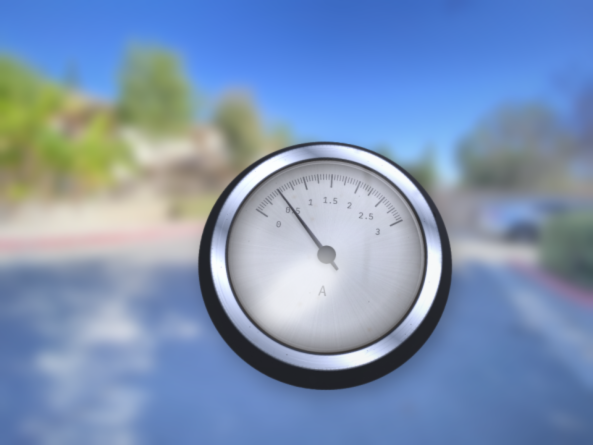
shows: 0.5 A
